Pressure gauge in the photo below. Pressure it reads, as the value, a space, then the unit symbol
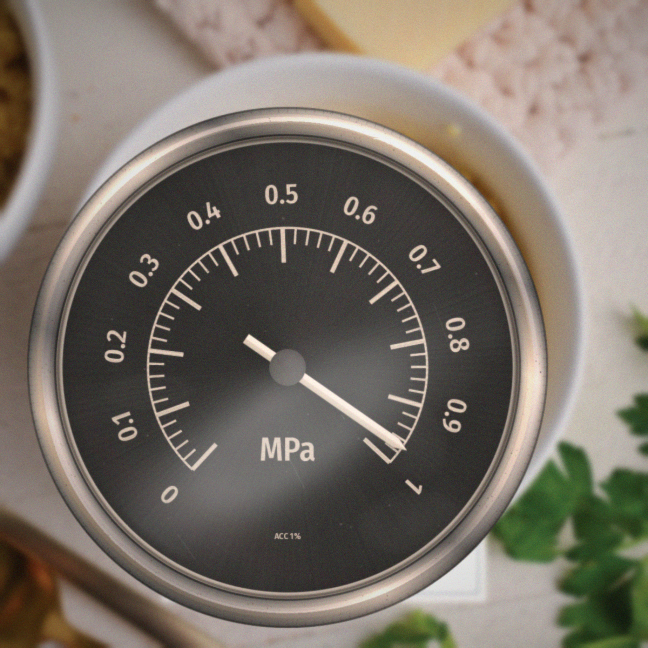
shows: 0.97 MPa
